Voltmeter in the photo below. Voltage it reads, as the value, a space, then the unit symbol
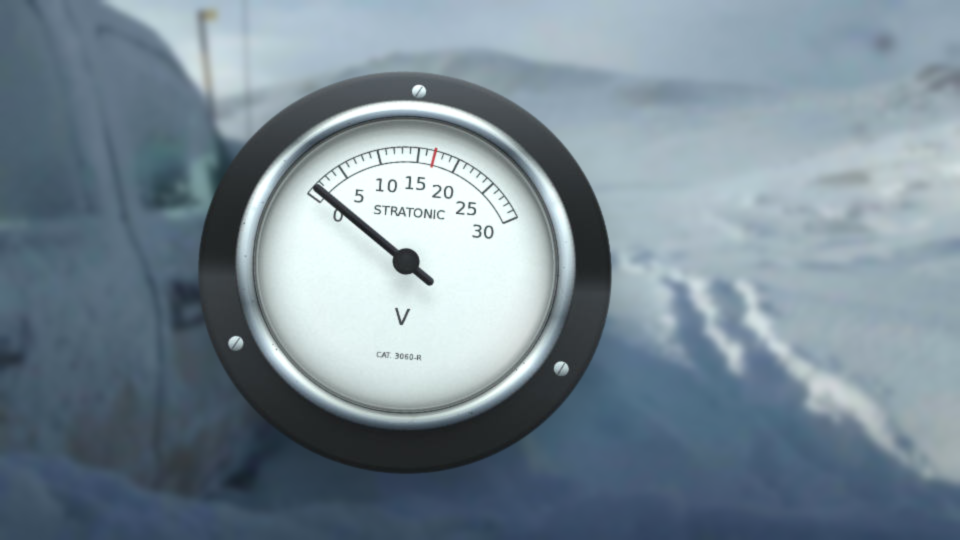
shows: 1 V
